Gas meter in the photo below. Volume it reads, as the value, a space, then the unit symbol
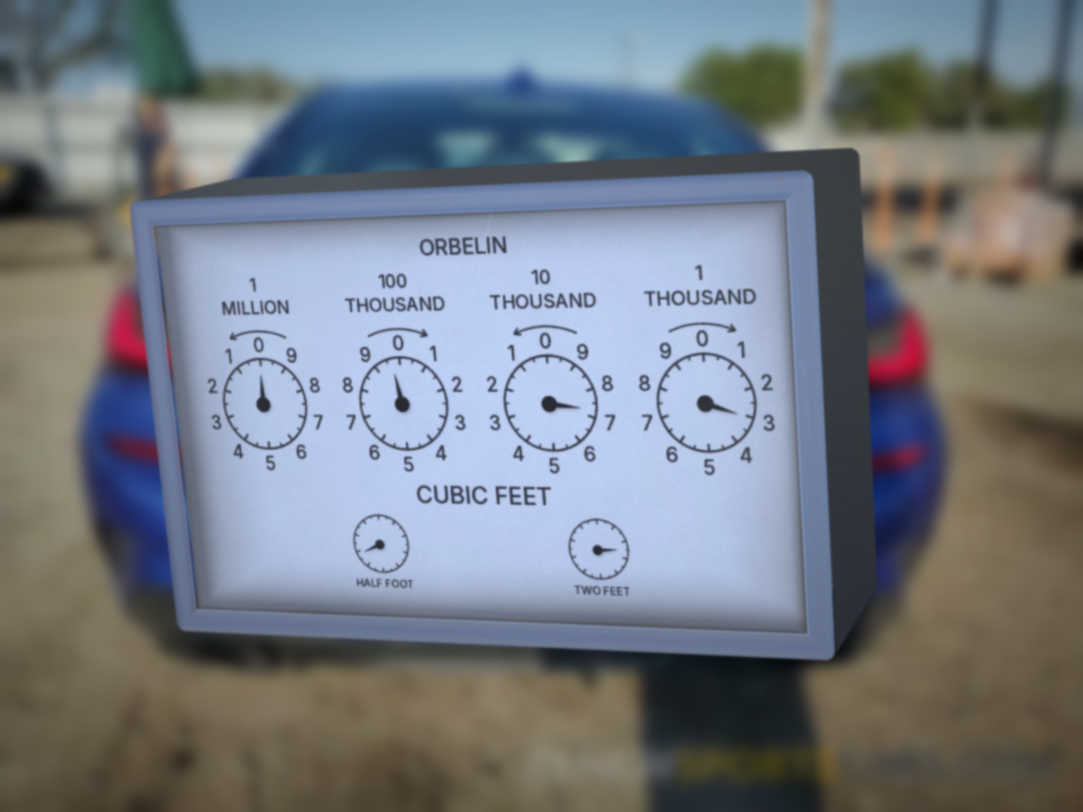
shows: 997300 ft³
